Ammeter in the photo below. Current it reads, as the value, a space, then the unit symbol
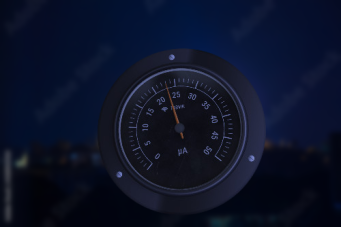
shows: 23 µA
